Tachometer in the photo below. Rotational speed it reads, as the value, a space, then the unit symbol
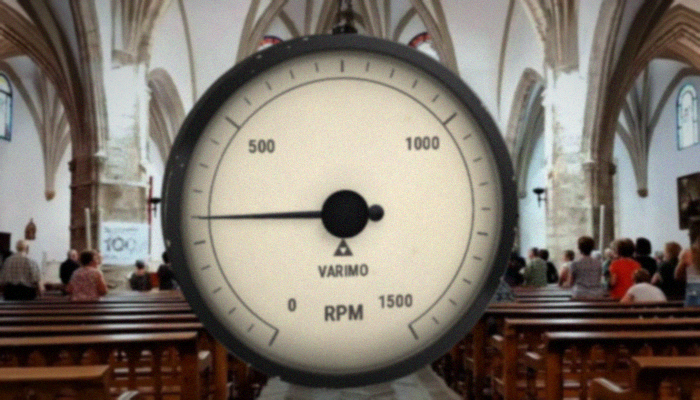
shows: 300 rpm
